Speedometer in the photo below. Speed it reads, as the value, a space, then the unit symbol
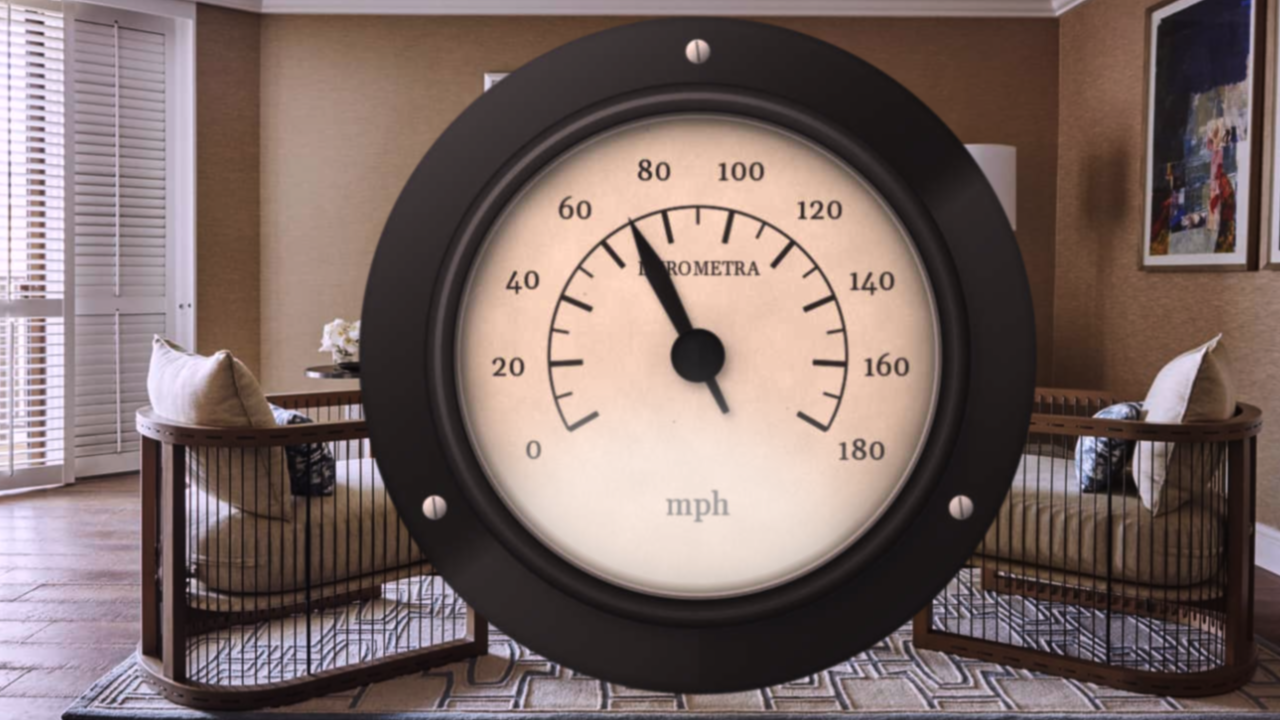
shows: 70 mph
